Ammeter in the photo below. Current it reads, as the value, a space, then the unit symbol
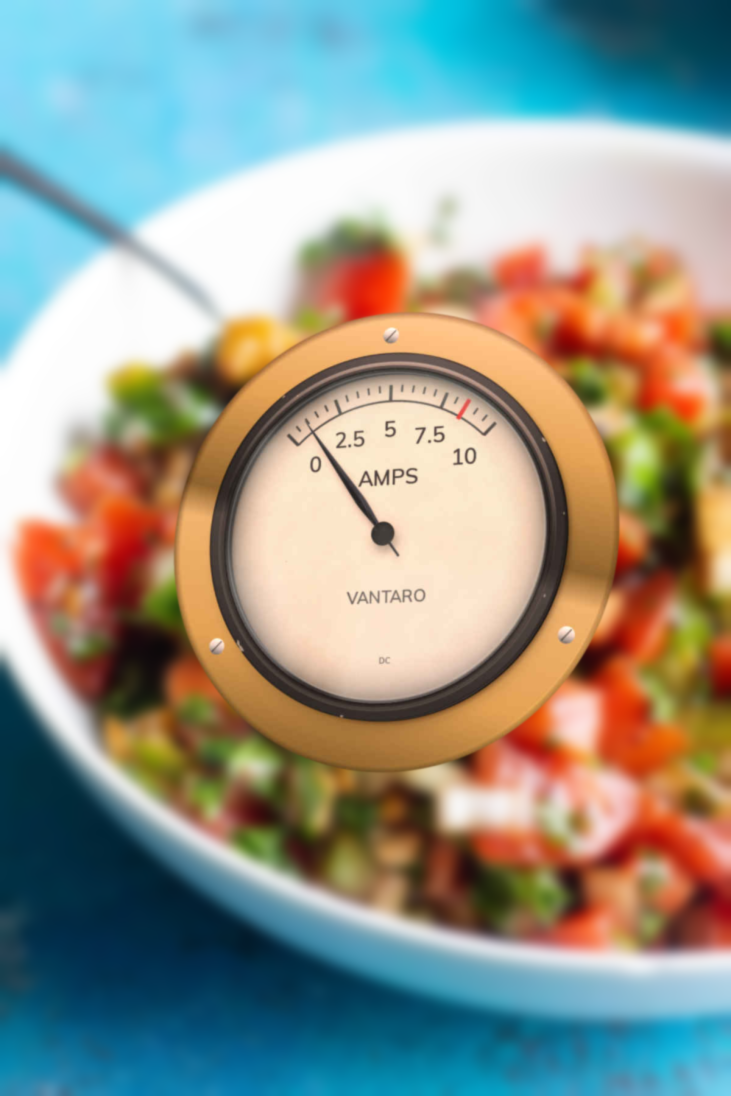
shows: 1 A
